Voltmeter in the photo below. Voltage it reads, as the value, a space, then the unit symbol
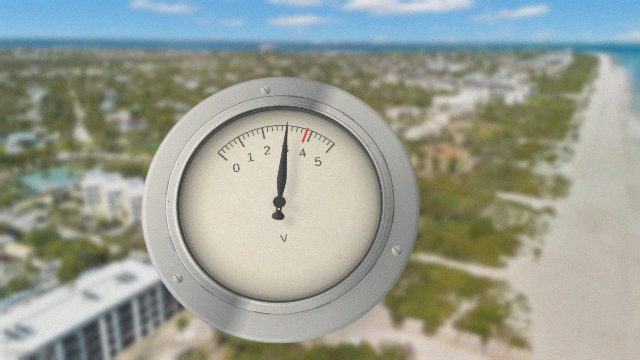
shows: 3 V
